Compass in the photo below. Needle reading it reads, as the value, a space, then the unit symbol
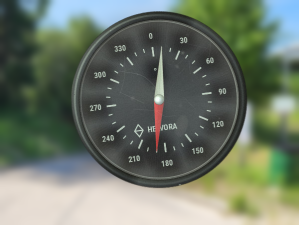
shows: 190 °
